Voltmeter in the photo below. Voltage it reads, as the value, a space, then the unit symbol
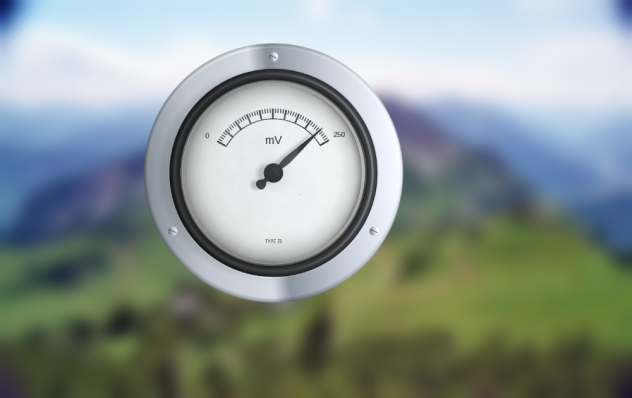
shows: 225 mV
